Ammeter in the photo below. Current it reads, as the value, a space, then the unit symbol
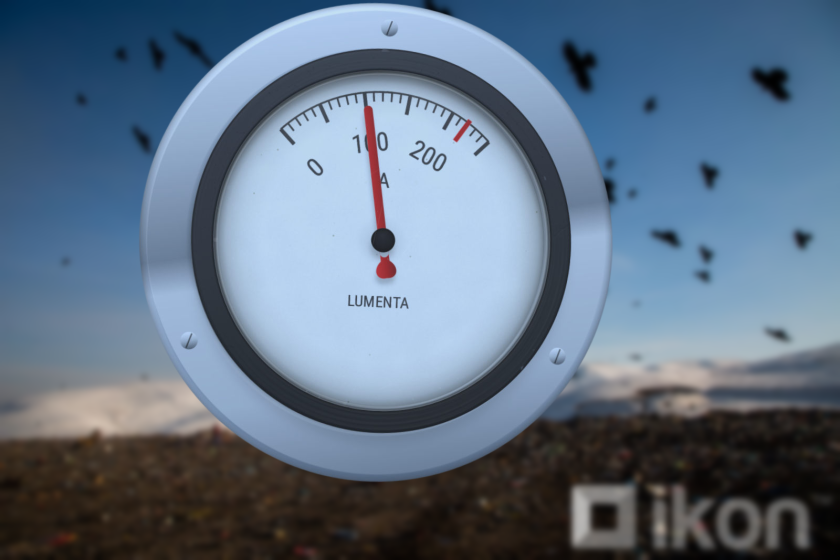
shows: 100 A
